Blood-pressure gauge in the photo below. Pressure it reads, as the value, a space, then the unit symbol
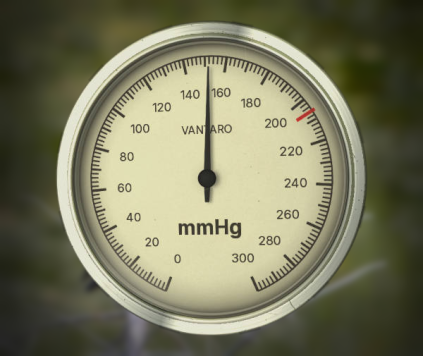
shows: 152 mmHg
